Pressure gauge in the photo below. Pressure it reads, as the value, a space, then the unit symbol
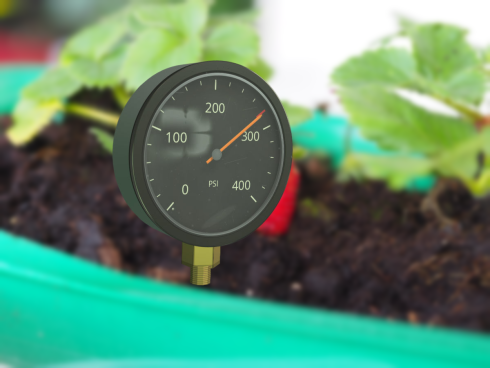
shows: 280 psi
